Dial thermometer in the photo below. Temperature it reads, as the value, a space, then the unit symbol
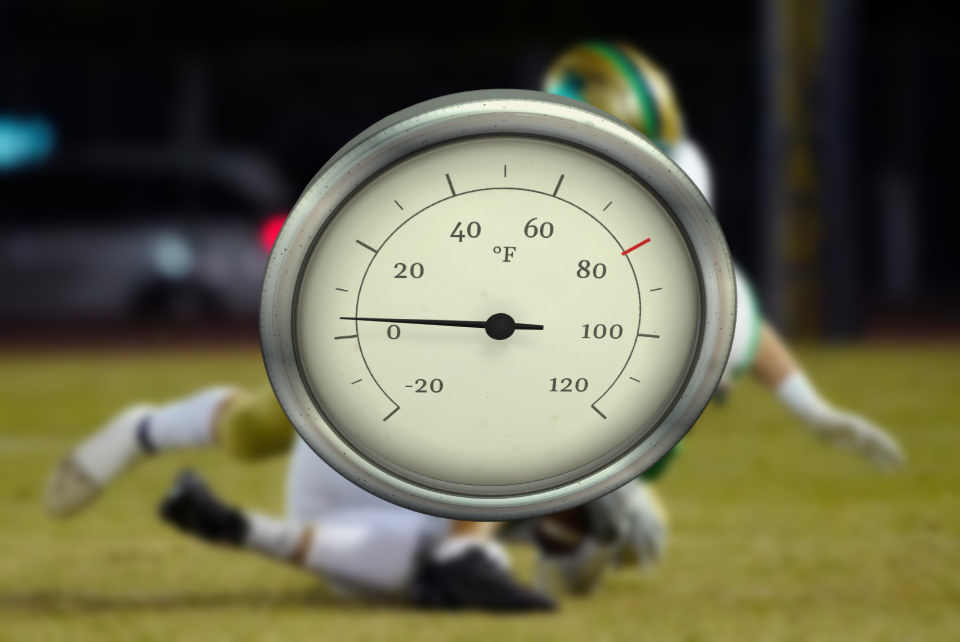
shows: 5 °F
